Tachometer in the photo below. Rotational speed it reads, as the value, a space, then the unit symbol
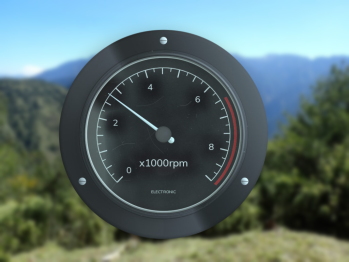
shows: 2750 rpm
